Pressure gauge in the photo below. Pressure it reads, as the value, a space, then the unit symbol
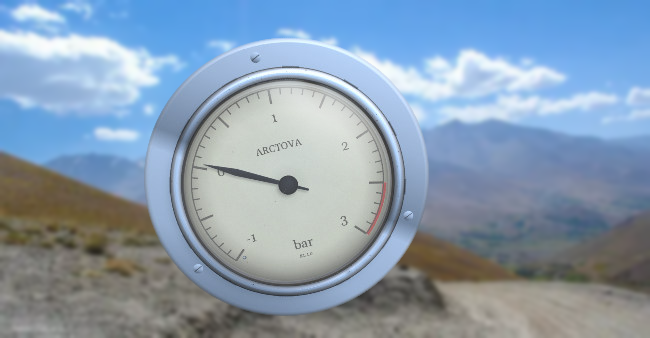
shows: 0.05 bar
